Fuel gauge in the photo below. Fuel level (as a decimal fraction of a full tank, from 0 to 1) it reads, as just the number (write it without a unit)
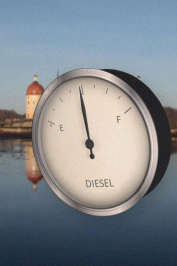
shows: 0.5
